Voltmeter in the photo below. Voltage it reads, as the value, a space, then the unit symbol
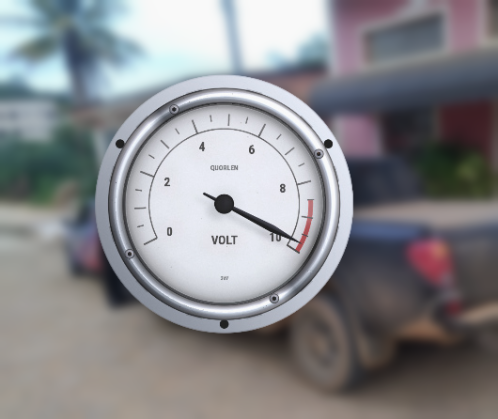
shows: 9.75 V
